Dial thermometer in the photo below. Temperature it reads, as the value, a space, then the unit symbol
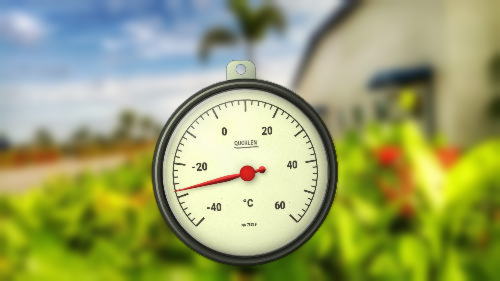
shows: -28 °C
